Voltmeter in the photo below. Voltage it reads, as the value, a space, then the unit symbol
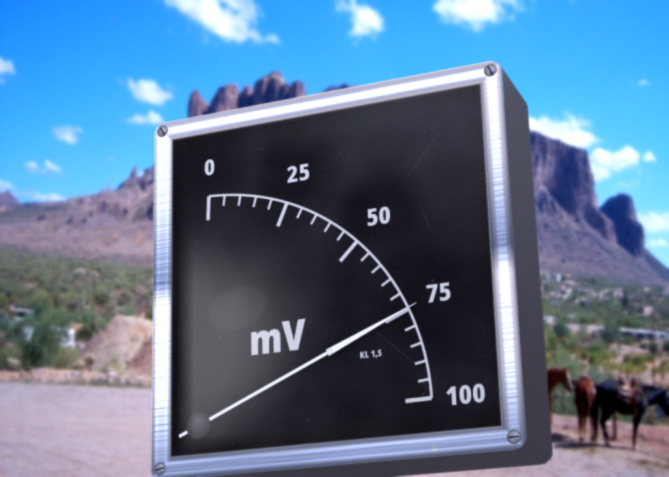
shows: 75 mV
